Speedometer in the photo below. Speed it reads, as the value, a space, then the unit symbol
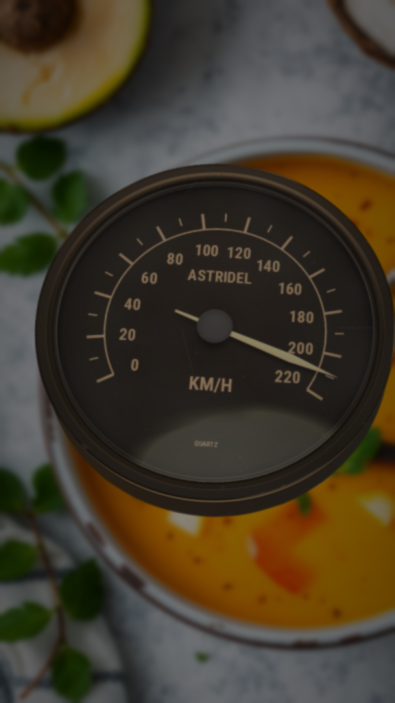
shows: 210 km/h
